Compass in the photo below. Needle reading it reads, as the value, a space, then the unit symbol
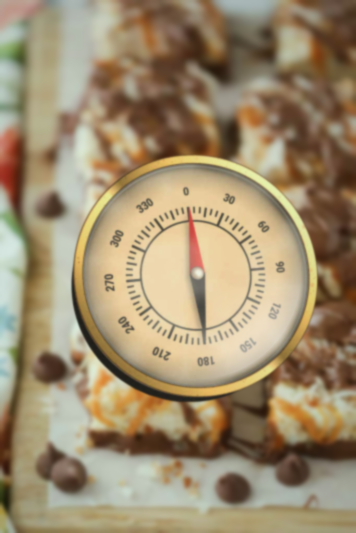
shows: 0 °
